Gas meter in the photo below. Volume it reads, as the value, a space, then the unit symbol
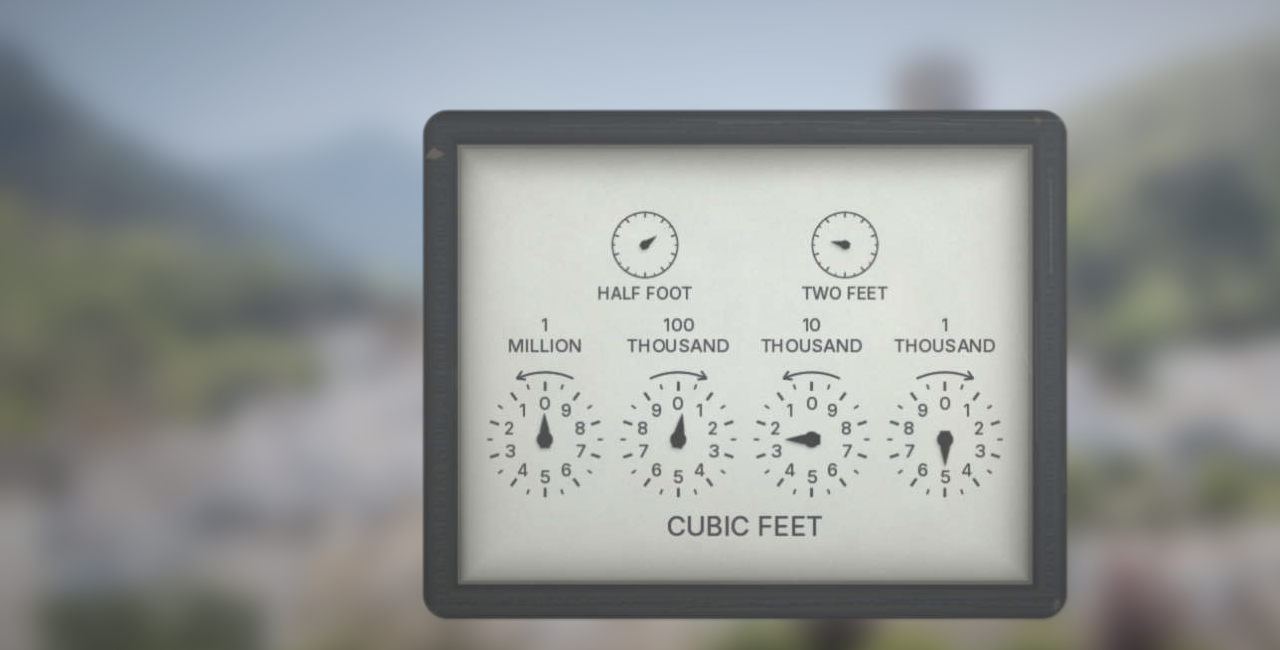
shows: 2500 ft³
